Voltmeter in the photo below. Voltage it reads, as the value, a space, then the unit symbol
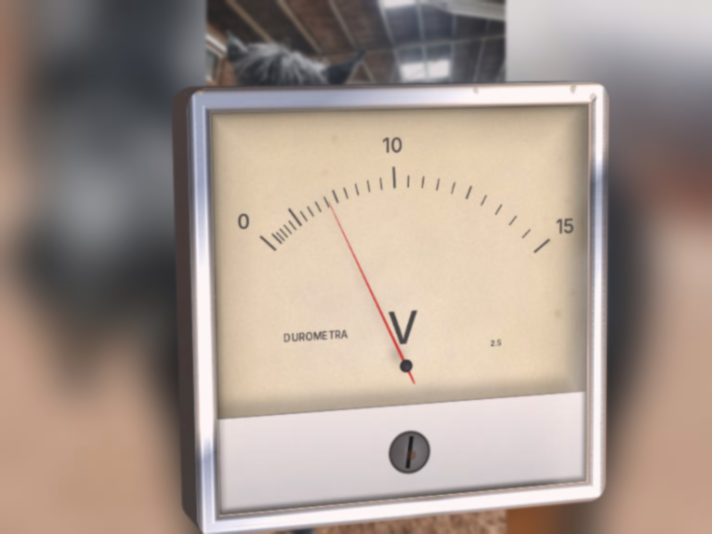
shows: 7 V
